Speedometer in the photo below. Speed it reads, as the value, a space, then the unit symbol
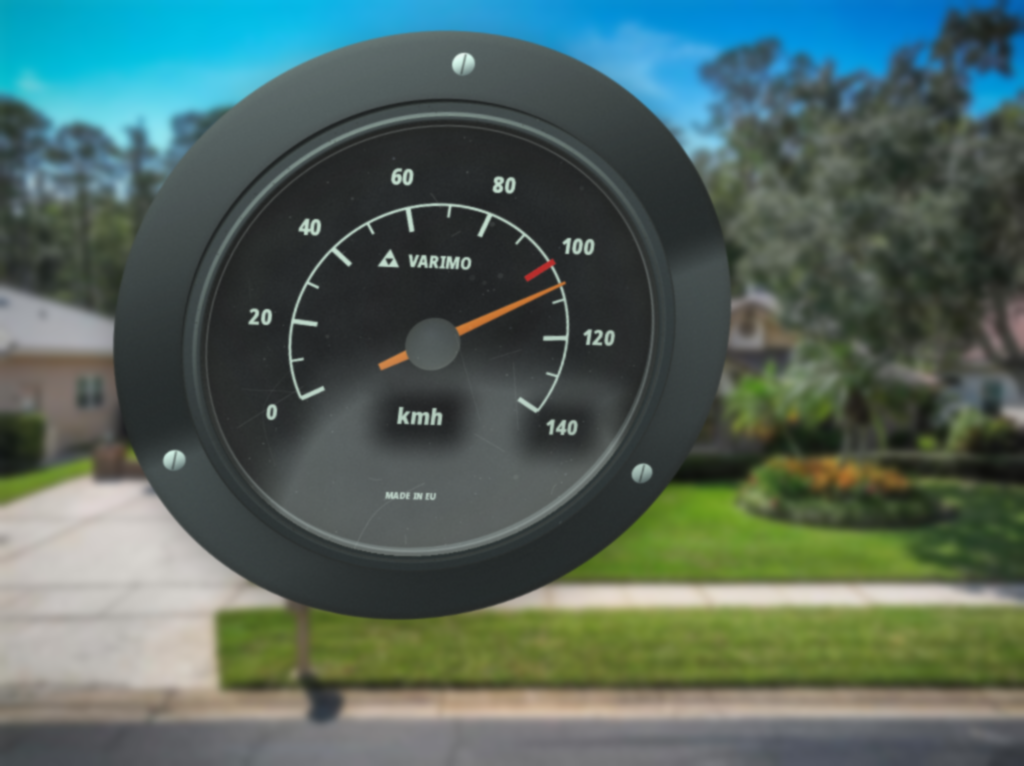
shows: 105 km/h
